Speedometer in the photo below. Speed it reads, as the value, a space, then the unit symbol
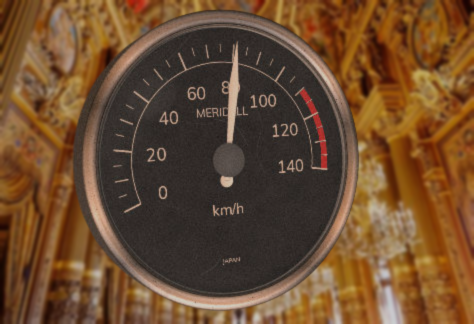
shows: 80 km/h
